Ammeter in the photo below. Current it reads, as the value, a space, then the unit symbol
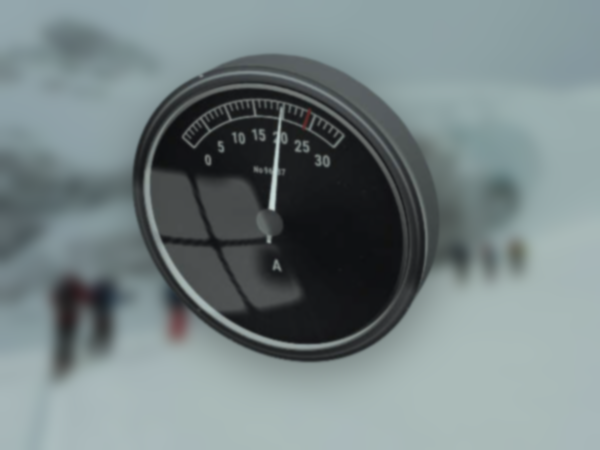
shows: 20 A
